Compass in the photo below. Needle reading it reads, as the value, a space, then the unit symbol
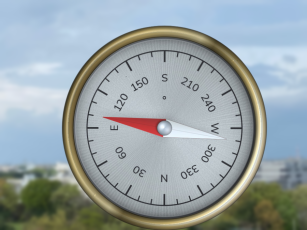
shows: 100 °
